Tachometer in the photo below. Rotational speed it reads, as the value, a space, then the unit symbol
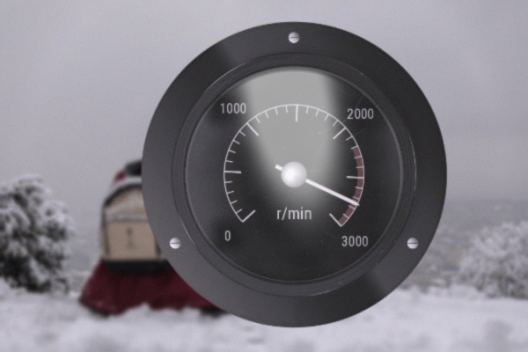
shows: 2750 rpm
